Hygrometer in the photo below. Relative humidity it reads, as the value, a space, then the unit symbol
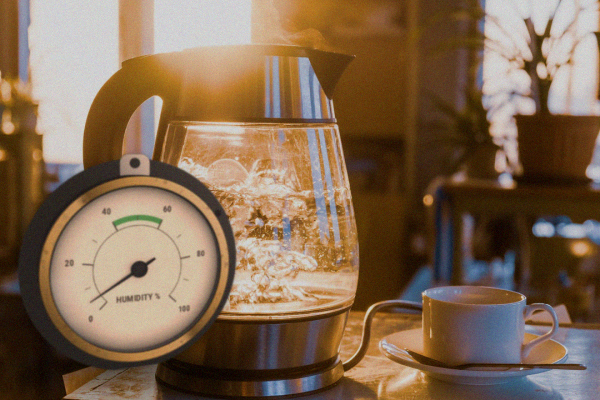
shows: 5 %
